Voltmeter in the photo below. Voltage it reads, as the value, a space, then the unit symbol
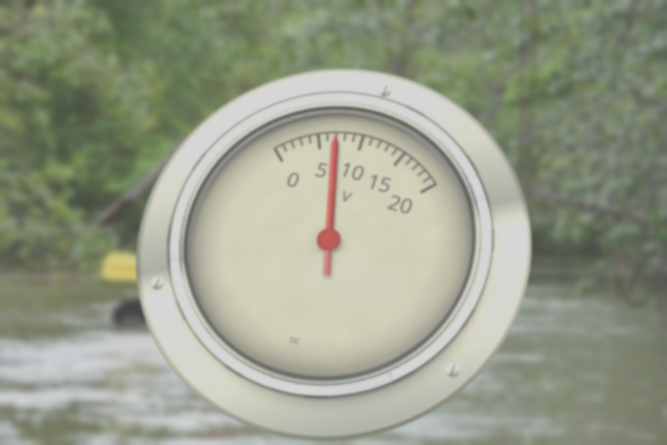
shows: 7 V
